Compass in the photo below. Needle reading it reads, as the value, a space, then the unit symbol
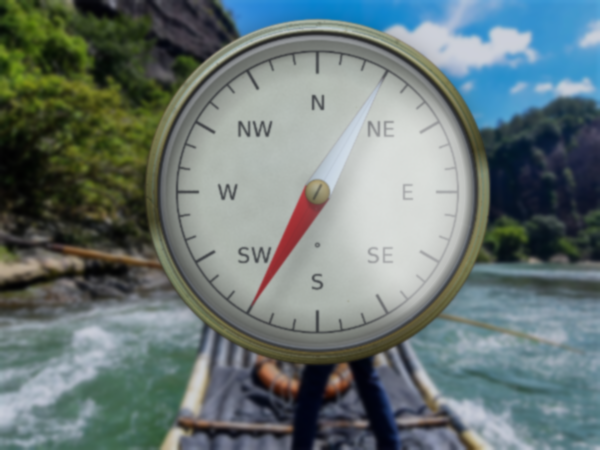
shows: 210 °
